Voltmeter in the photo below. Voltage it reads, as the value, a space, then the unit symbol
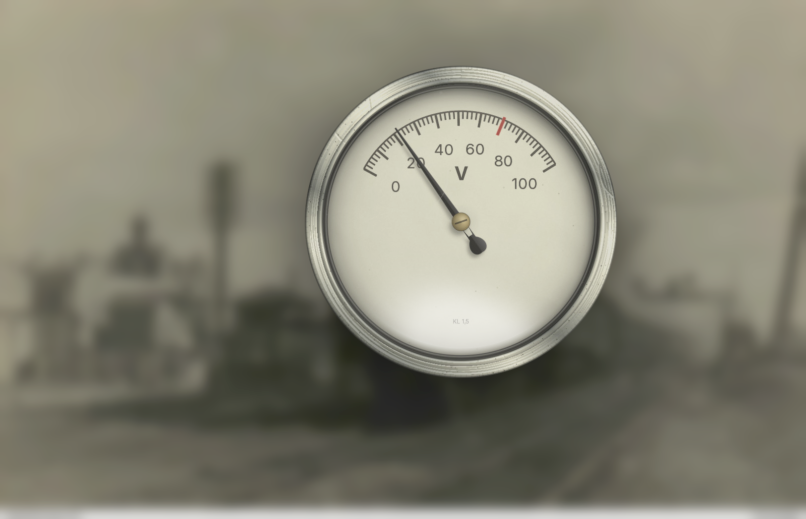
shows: 22 V
